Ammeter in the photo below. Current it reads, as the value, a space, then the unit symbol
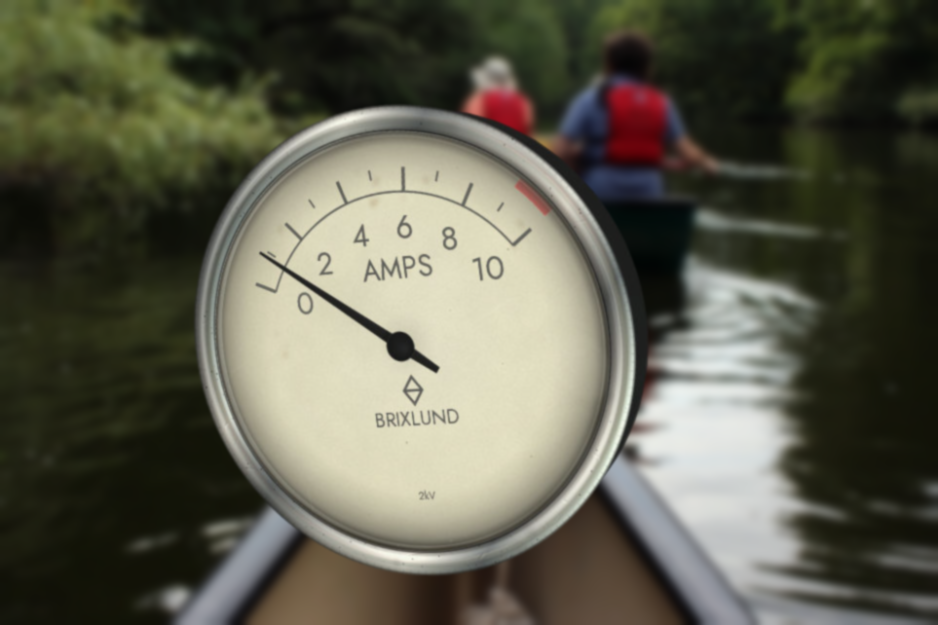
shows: 1 A
